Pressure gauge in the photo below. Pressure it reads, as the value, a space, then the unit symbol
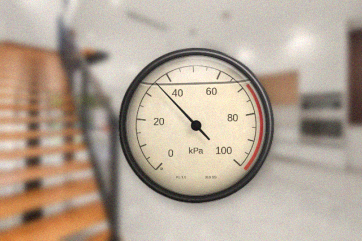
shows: 35 kPa
